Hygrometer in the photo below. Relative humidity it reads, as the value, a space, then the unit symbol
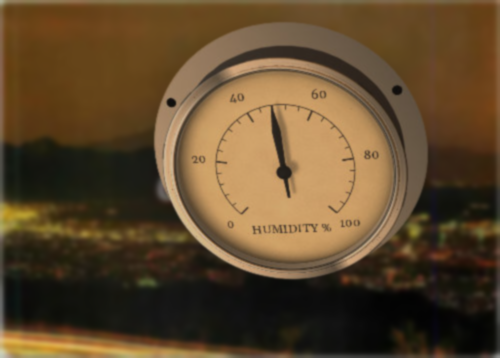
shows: 48 %
